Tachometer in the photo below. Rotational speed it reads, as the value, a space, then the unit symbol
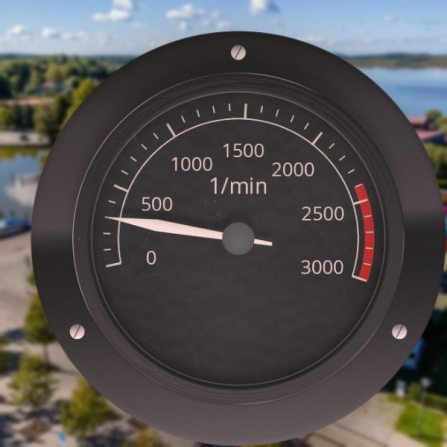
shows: 300 rpm
